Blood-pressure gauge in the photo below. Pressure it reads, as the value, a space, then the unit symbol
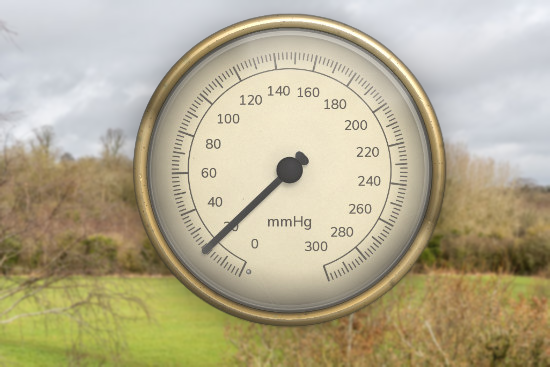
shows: 20 mmHg
